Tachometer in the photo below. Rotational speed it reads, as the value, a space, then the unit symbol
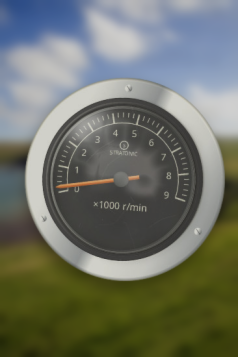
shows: 200 rpm
